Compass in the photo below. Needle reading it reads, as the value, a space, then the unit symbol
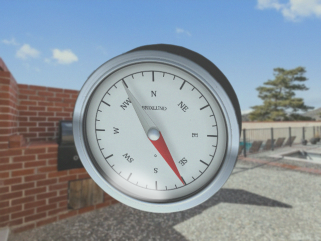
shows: 150 °
